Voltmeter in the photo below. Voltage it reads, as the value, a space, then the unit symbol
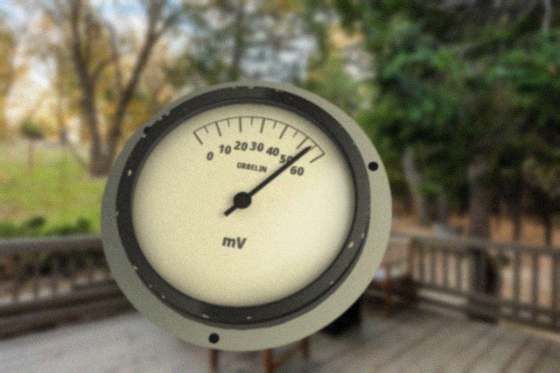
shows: 55 mV
